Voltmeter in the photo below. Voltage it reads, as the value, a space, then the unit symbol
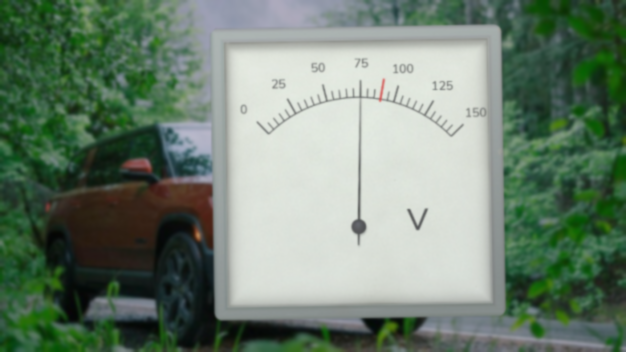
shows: 75 V
